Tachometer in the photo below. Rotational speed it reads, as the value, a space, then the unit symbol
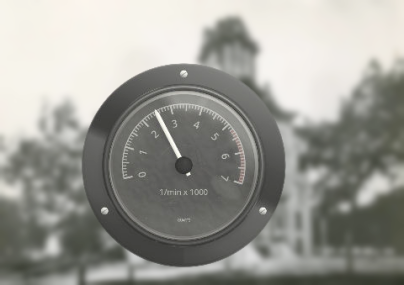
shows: 2500 rpm
